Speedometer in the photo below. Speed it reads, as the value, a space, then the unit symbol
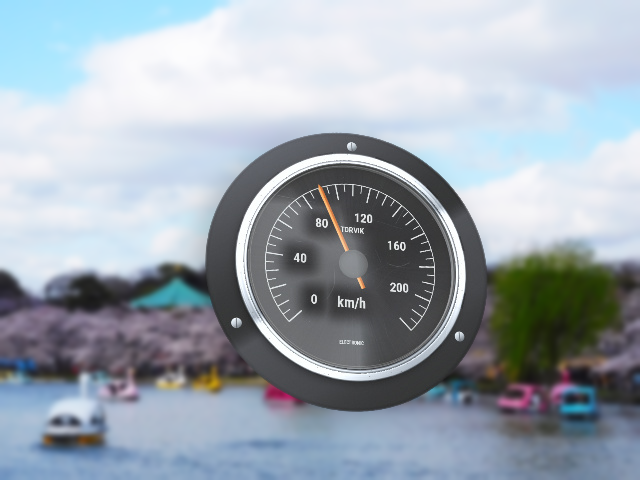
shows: 90 km/h
